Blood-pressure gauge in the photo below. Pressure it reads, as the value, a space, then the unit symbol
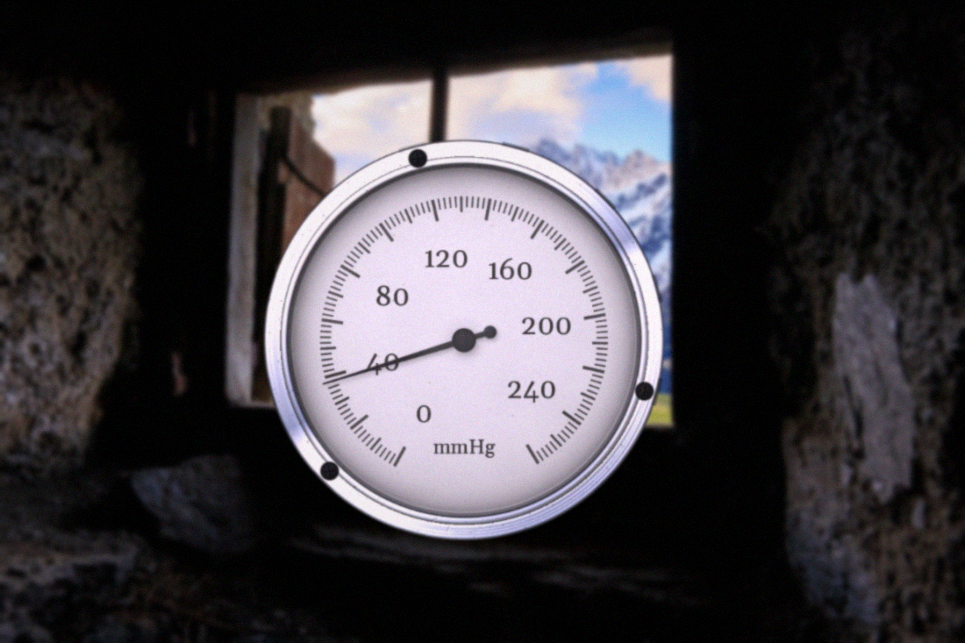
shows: 38 mmHg
